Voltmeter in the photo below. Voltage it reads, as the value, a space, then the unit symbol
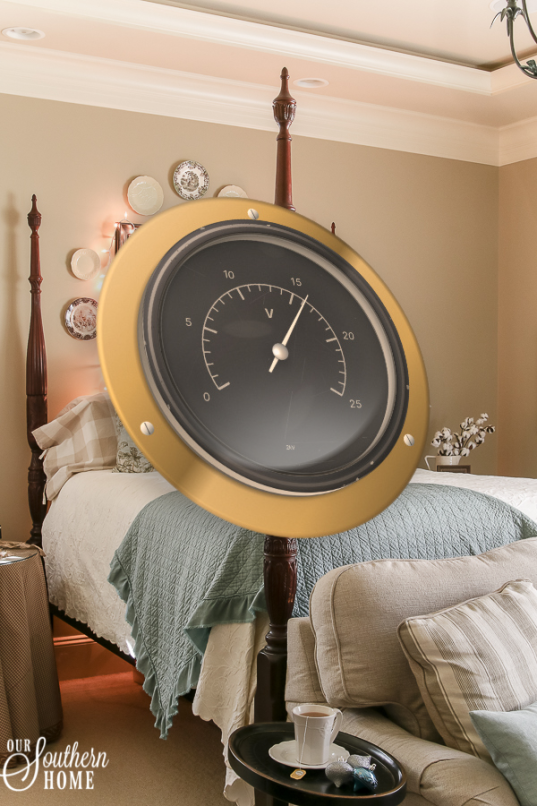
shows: 16 V
